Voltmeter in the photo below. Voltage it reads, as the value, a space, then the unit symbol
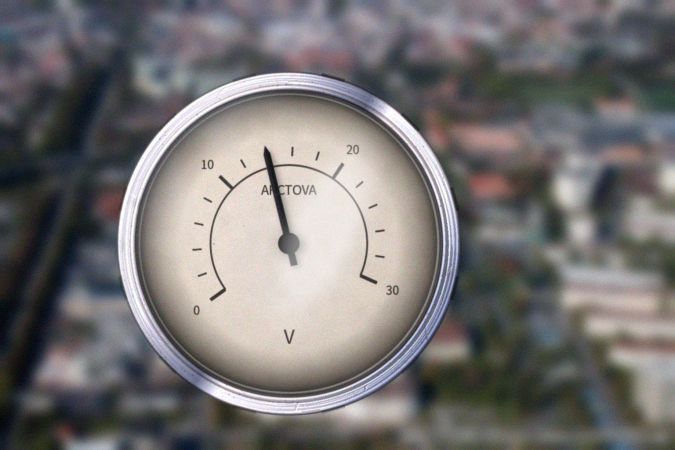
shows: 14 V
